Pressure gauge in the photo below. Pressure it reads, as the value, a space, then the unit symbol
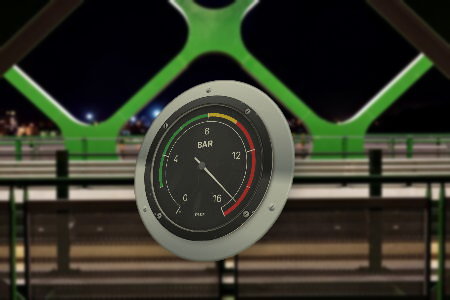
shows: 15 bar
